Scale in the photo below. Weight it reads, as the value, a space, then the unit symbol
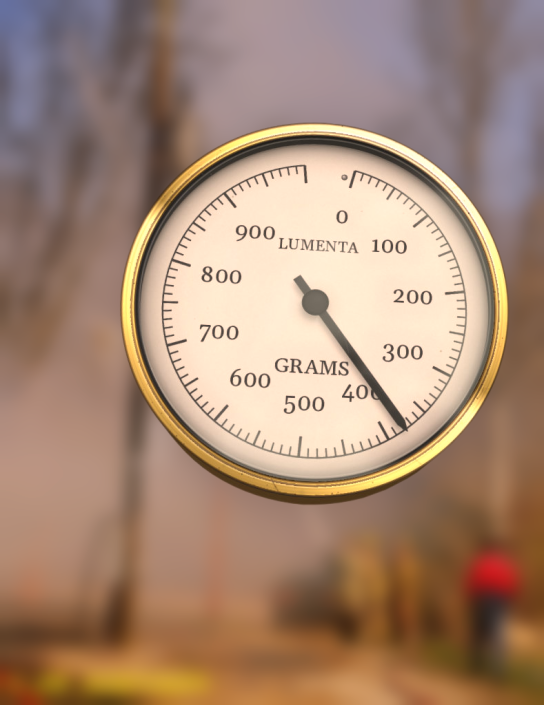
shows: 380 g
